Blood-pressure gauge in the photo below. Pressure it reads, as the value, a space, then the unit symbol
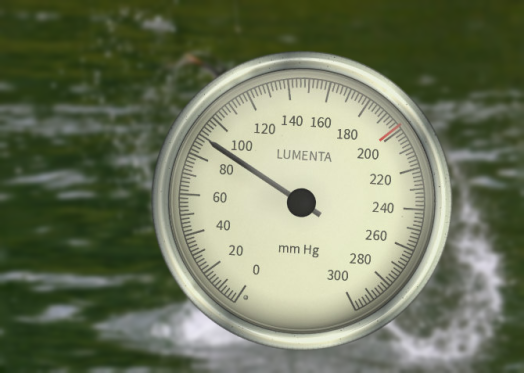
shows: 90 mmHg
